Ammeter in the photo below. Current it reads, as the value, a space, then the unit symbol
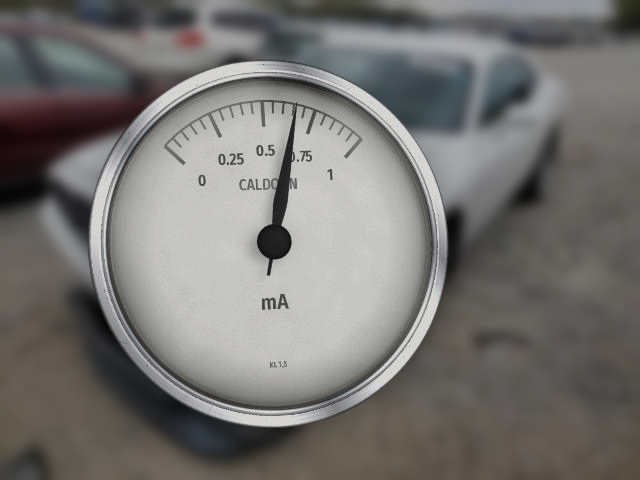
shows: 0.65 mA
